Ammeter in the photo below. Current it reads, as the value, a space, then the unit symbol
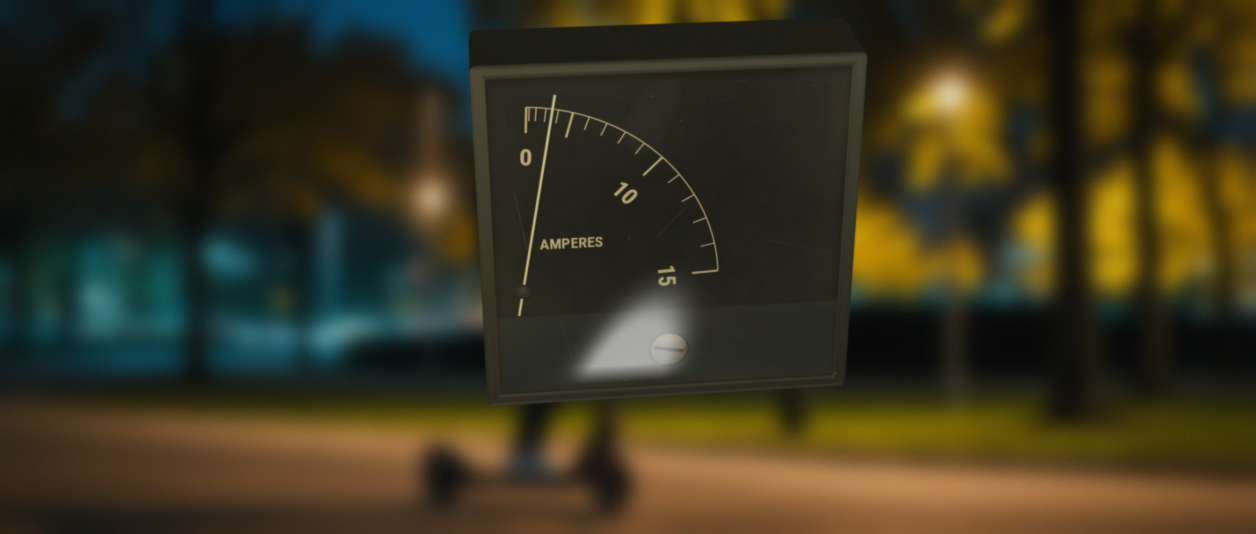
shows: 3.5 A
